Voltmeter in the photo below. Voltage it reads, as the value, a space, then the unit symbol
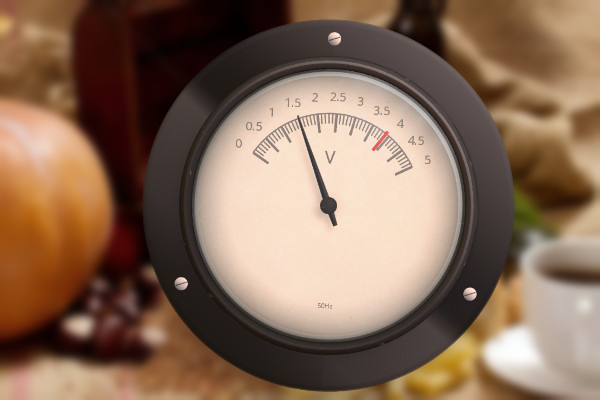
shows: 1.5 V
